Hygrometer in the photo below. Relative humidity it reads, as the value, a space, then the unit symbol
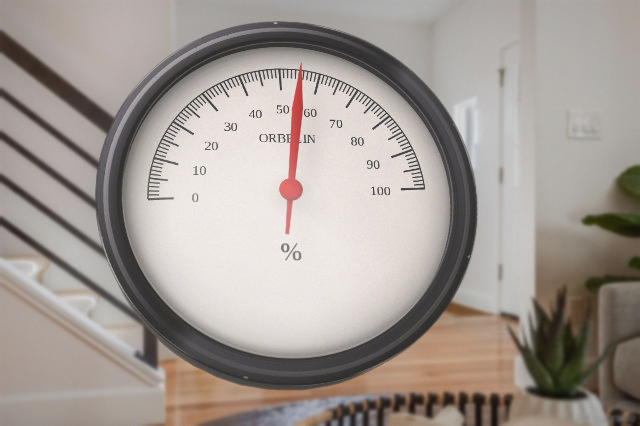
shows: 55 %
